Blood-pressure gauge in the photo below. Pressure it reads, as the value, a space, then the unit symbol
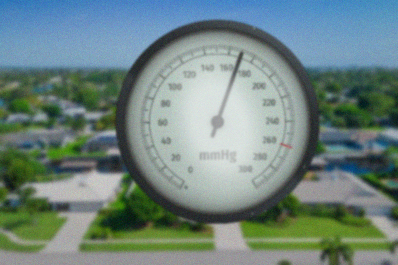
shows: 170 mmHg
